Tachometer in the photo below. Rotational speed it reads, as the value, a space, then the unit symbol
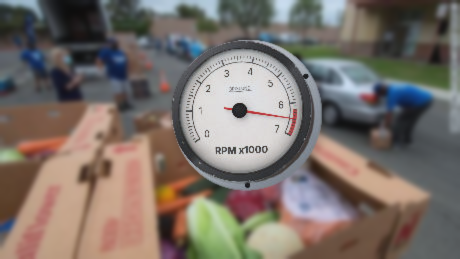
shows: 6500 rpm
